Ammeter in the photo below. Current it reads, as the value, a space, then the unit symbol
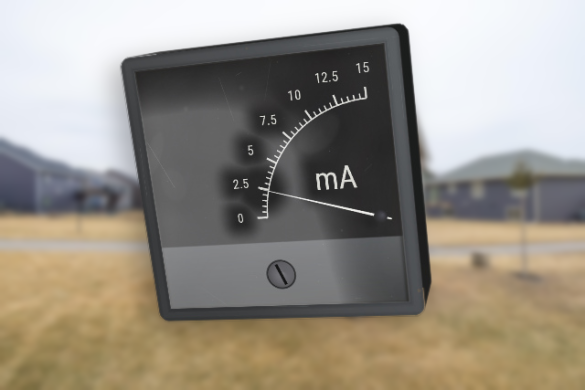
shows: 2.5 mA
